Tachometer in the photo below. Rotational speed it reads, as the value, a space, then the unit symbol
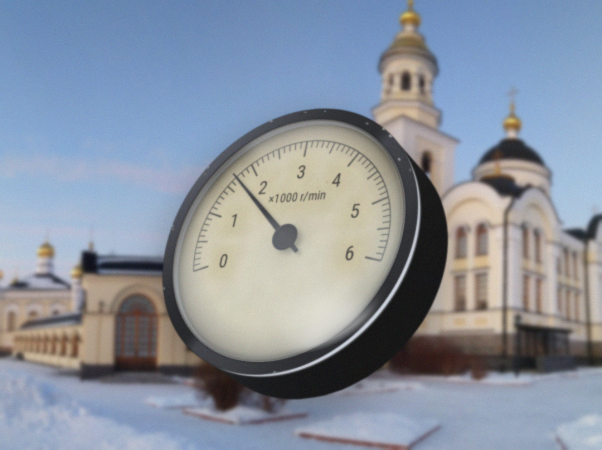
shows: 1700 rpm
